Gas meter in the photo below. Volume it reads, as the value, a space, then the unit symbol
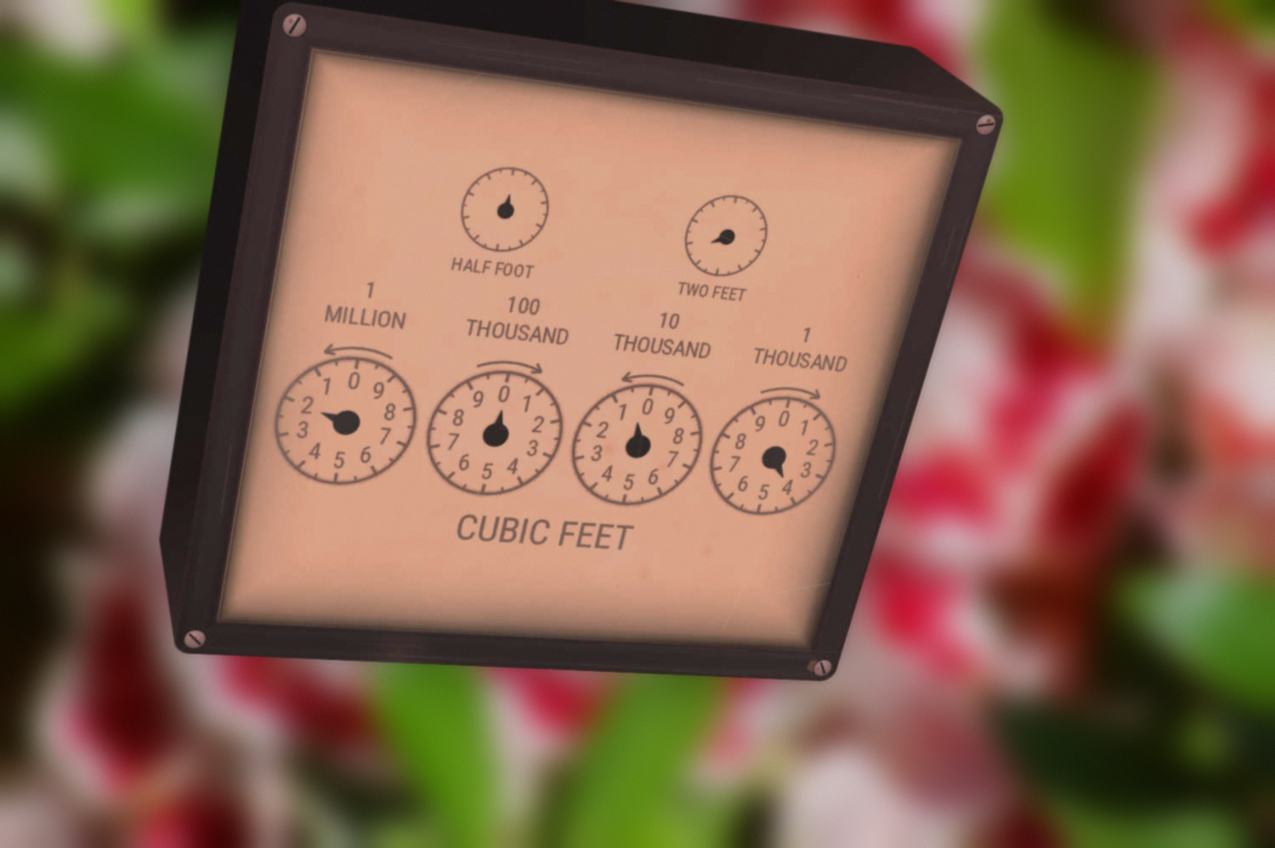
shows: 200400 ft³
